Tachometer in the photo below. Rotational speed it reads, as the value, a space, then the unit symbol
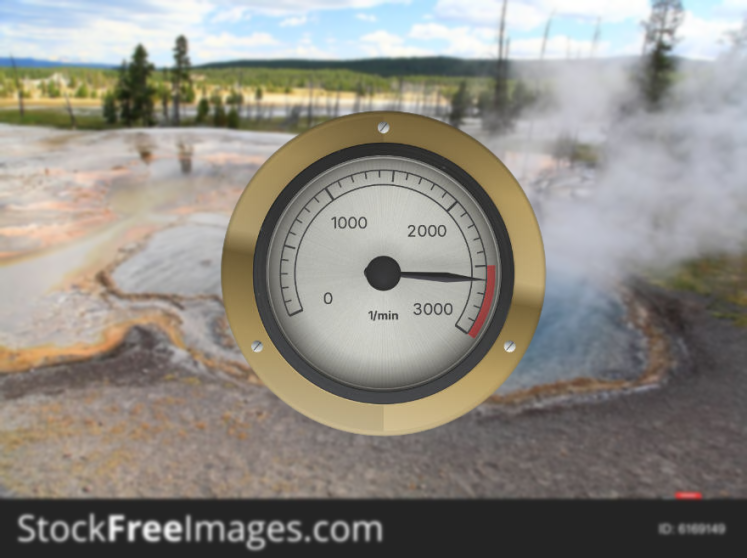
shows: 2600 rpm
